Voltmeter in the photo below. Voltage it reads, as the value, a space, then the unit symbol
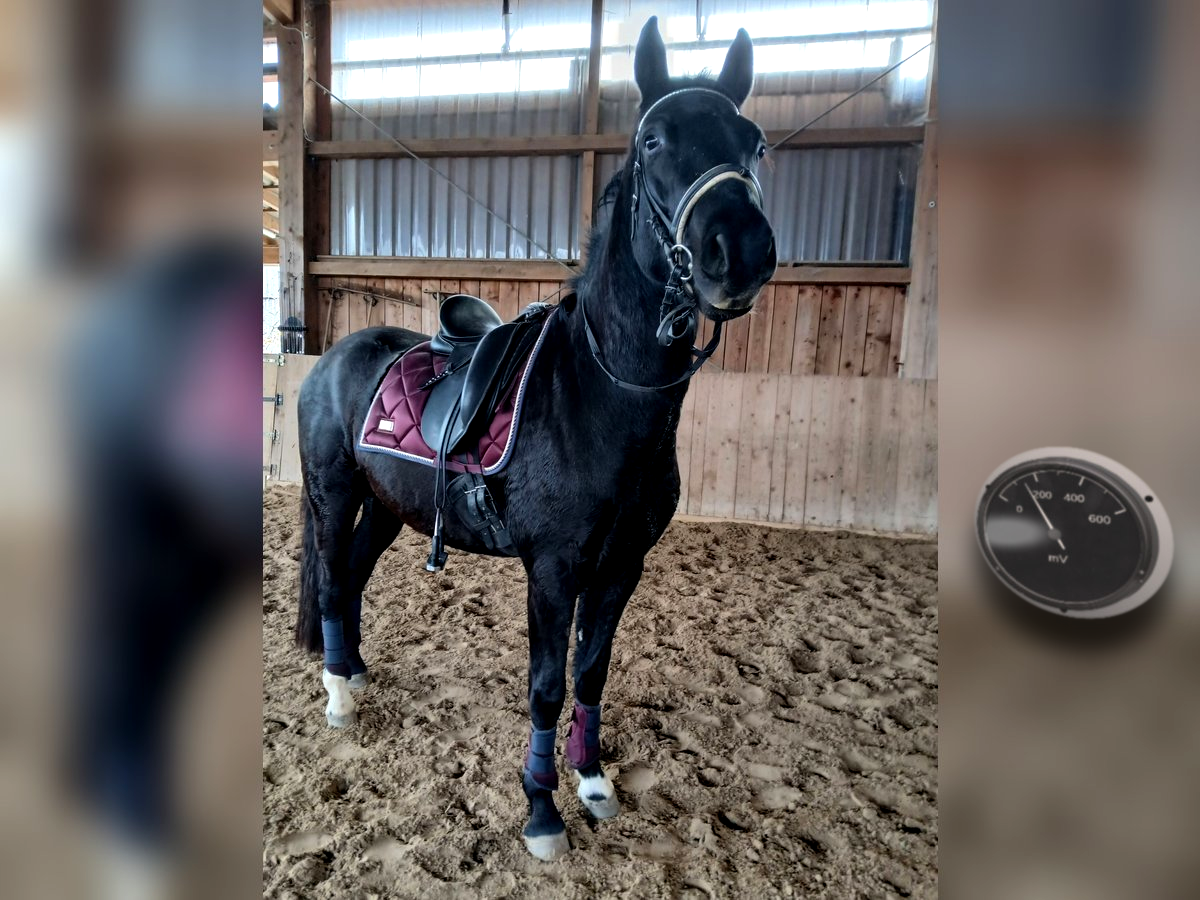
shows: 150 mV
